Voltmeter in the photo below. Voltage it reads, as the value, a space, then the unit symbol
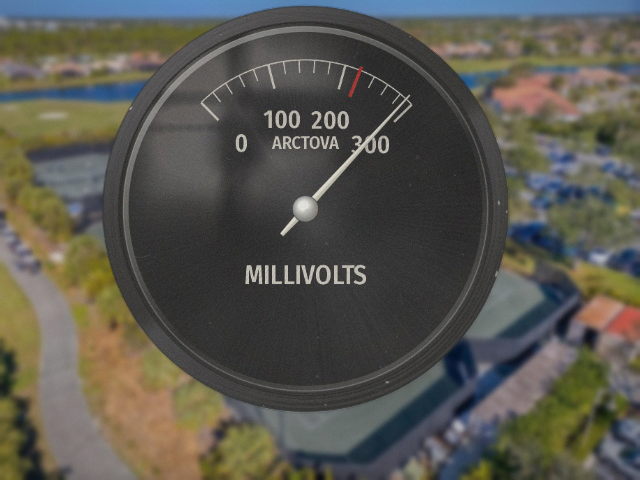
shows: 290 mV
